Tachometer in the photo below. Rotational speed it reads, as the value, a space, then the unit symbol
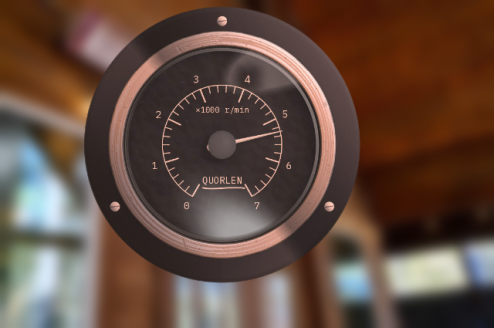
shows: 5300 rpm
